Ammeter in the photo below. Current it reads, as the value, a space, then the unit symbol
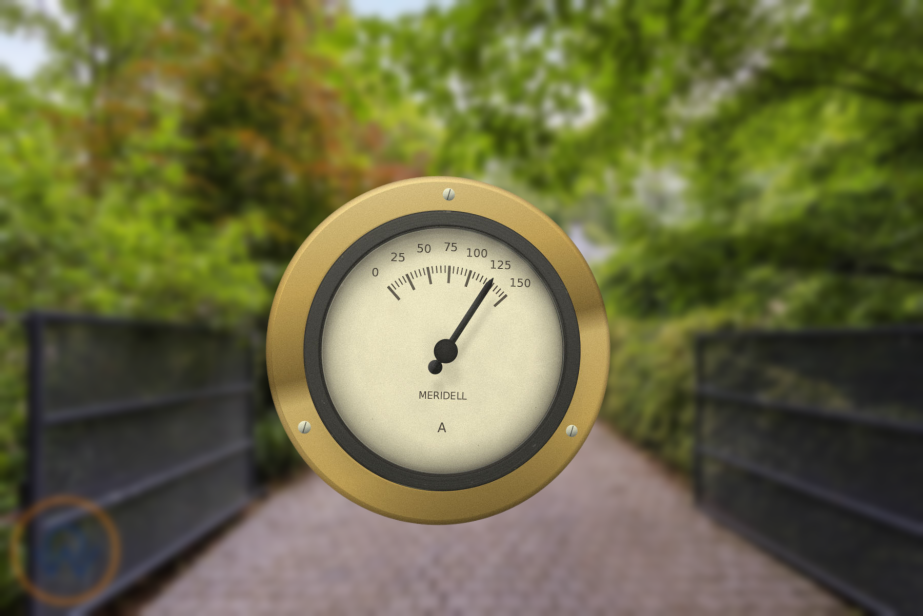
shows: 125 A
